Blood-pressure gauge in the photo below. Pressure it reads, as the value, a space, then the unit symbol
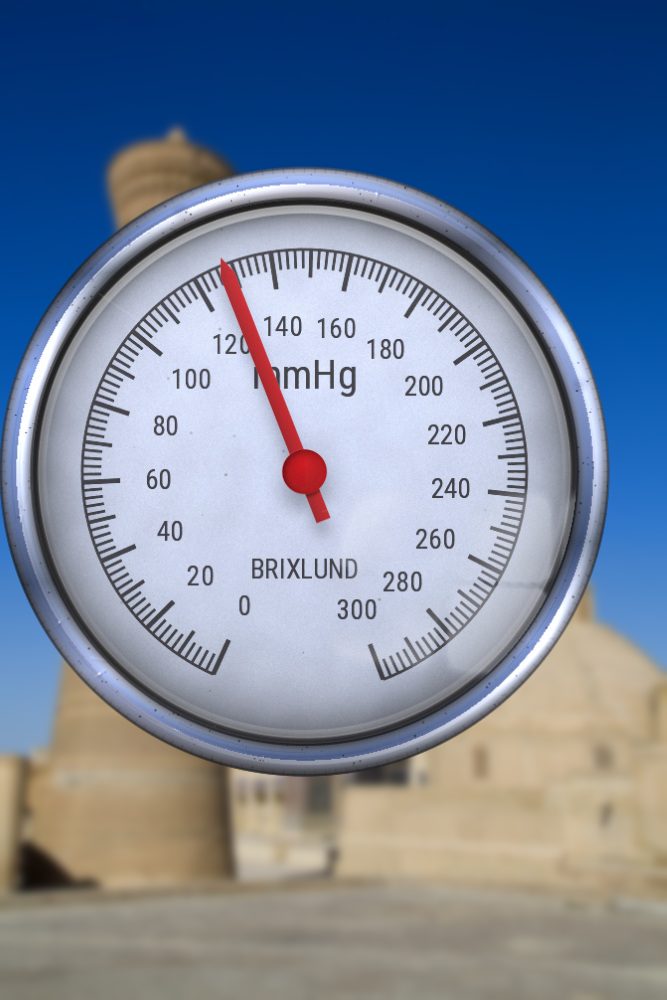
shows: 128 mmHg
